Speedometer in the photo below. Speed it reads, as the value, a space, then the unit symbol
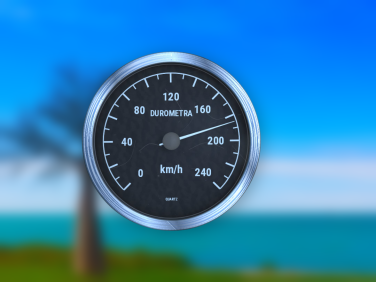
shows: 185 km/h
